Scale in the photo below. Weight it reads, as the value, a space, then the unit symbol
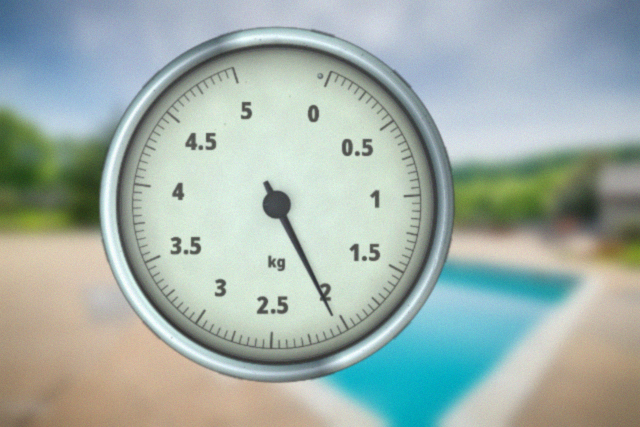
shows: 2.05 kg
